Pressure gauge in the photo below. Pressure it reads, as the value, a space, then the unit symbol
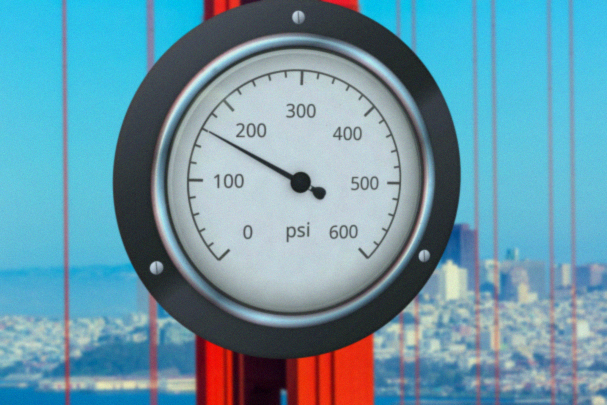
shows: 160 psi
